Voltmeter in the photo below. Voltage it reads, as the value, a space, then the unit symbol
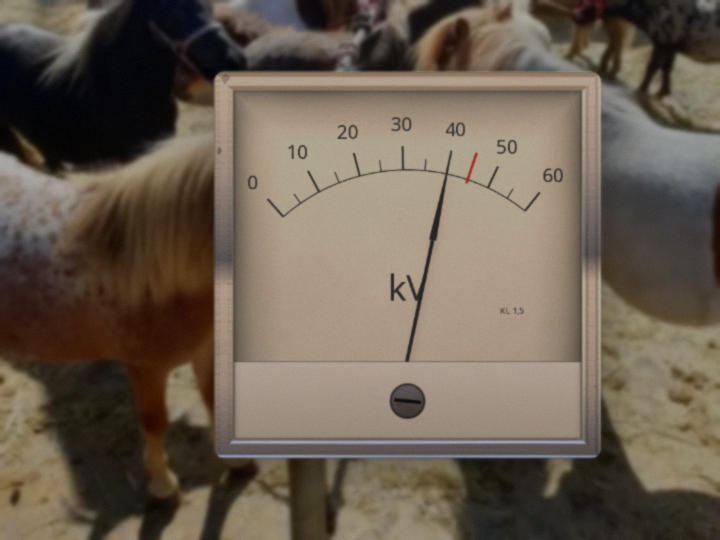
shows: 40 kV
